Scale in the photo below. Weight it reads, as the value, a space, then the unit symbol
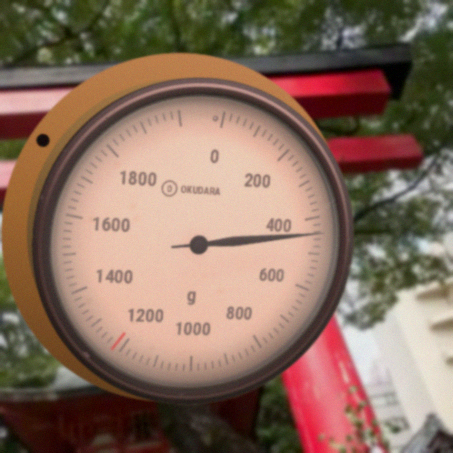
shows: 440 g
